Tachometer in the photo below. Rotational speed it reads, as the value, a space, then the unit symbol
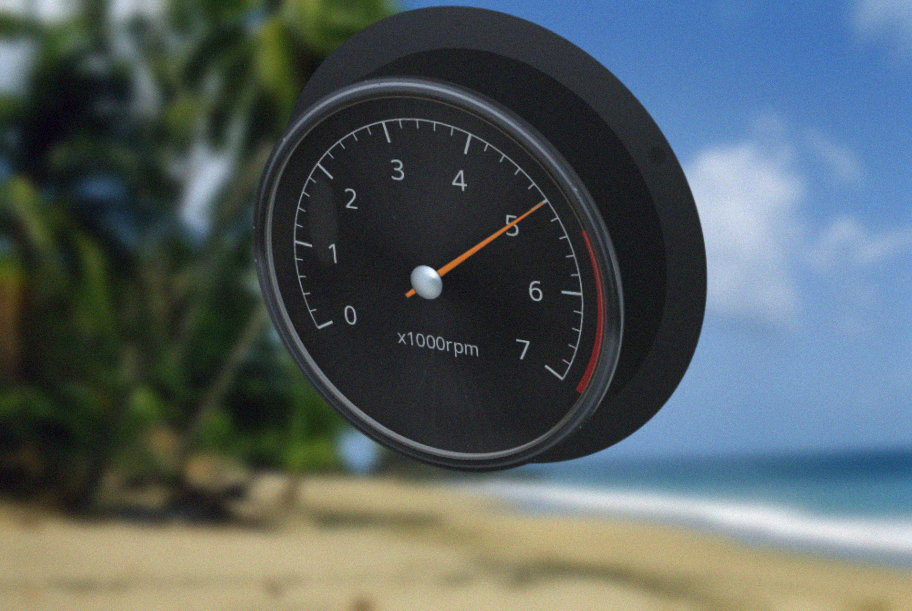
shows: 5000 rpm
